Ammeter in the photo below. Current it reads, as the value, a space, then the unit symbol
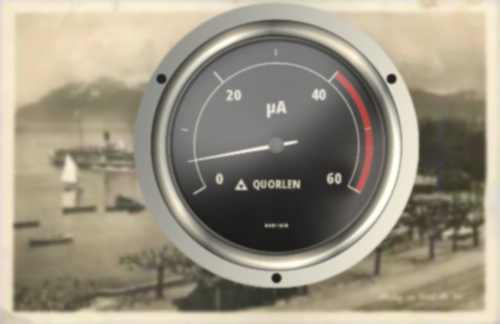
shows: 5 µA
